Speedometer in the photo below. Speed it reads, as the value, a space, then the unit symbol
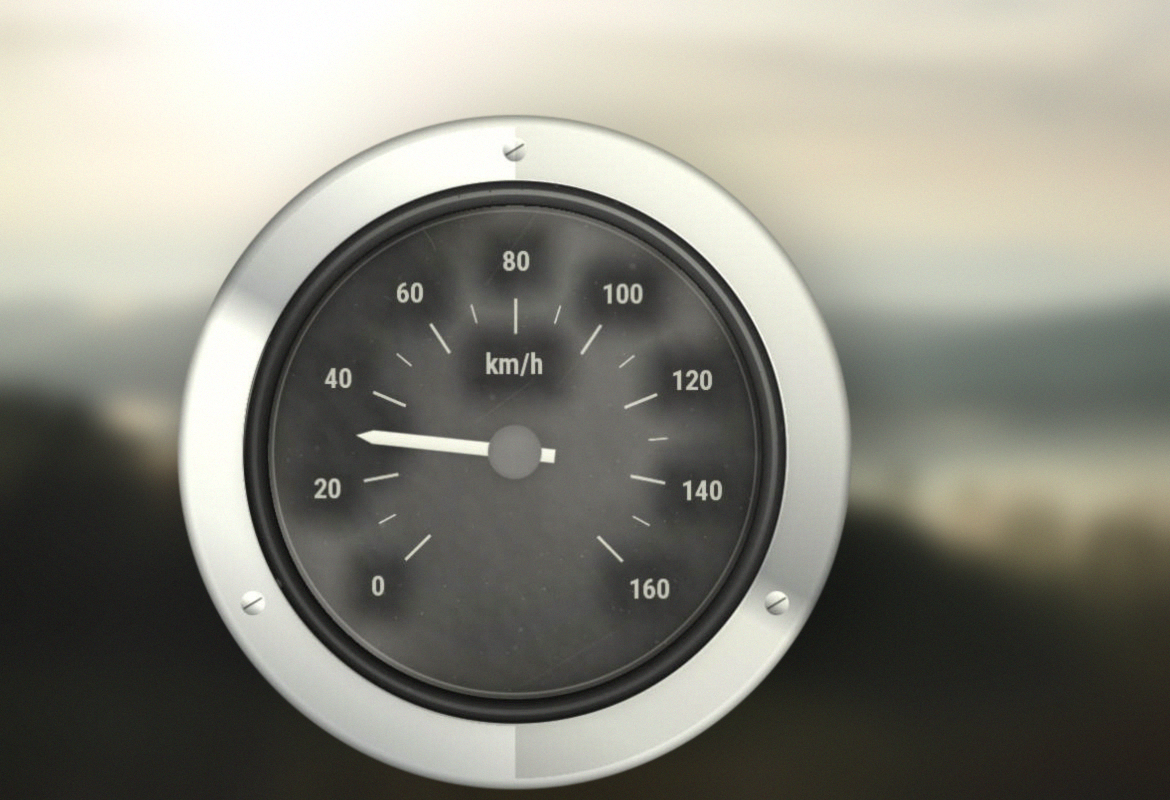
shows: 30 km/h
